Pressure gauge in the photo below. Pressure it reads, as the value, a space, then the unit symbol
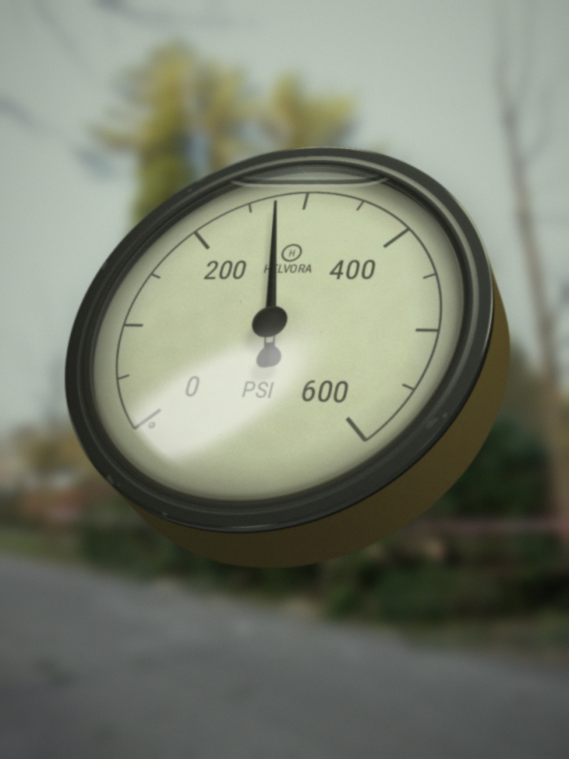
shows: 275 psi
